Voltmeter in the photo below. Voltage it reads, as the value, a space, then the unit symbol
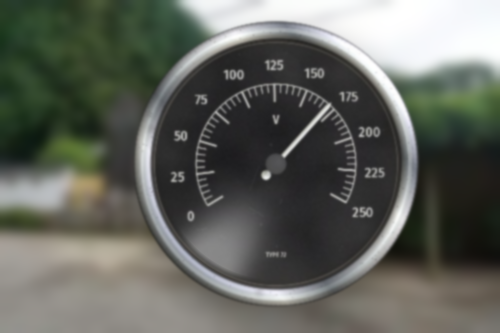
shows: 170 V
